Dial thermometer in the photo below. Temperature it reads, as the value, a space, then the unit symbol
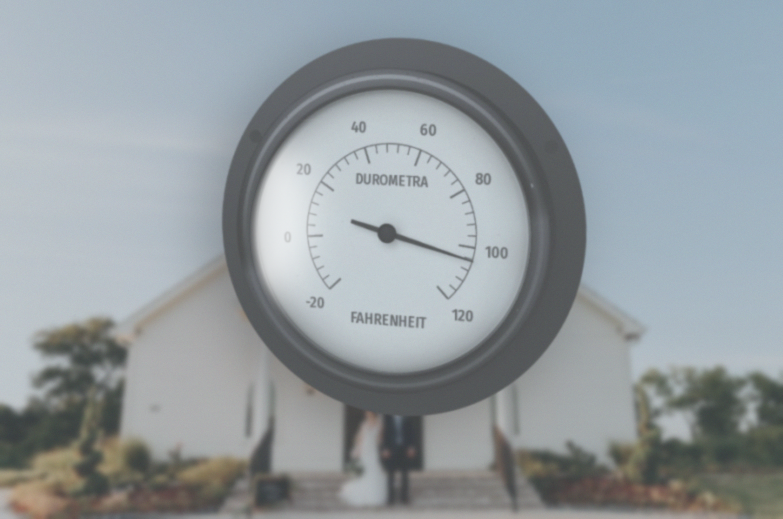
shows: 104 °F
